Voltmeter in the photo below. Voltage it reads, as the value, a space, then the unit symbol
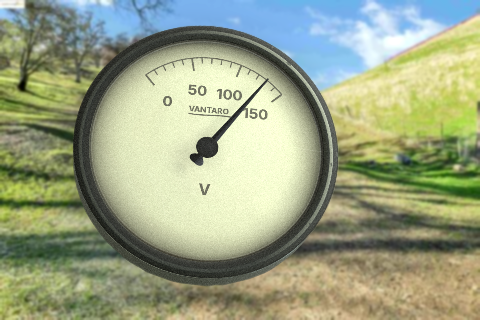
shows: 130 V
